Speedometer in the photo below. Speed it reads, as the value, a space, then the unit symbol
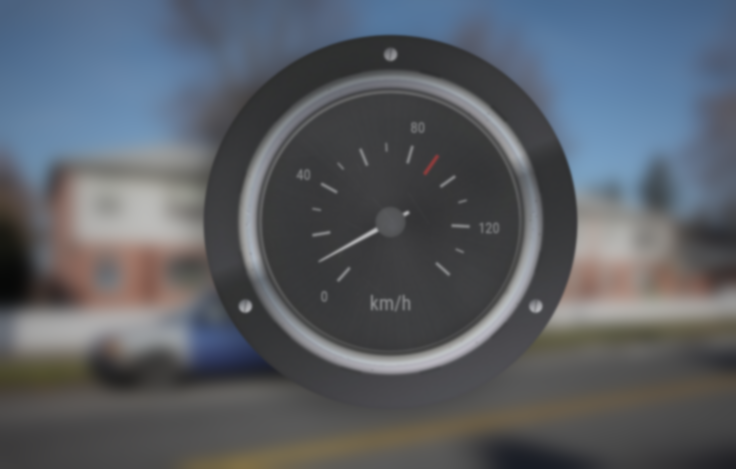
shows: 10 km/h
